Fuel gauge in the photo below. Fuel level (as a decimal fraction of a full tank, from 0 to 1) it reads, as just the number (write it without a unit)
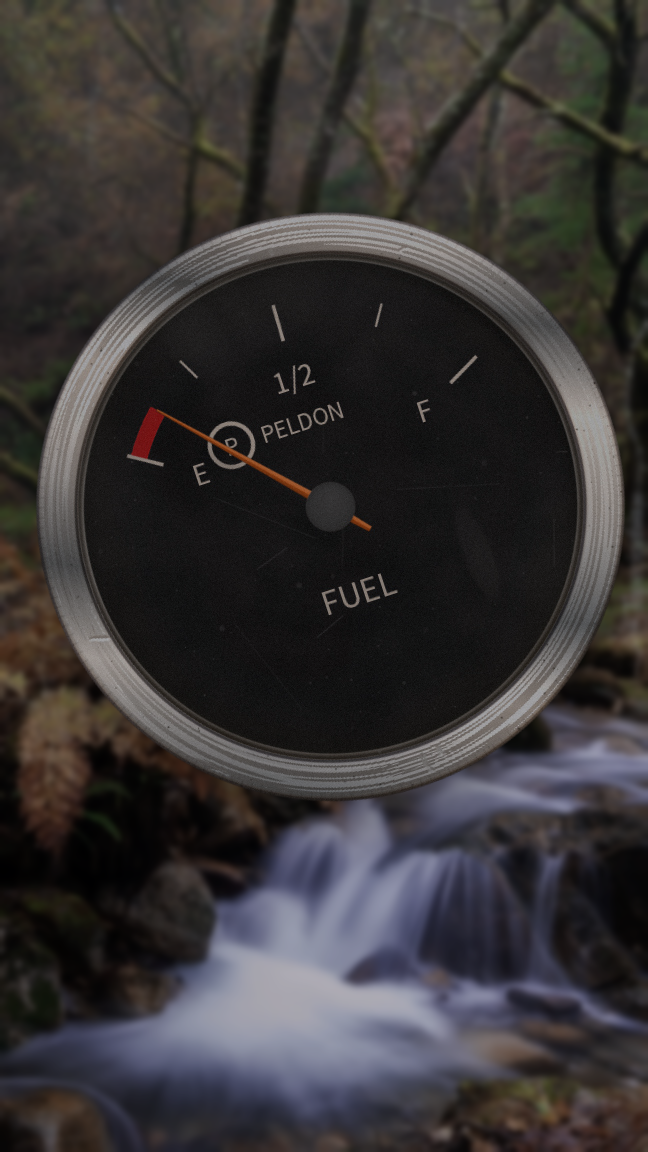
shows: 0.125
